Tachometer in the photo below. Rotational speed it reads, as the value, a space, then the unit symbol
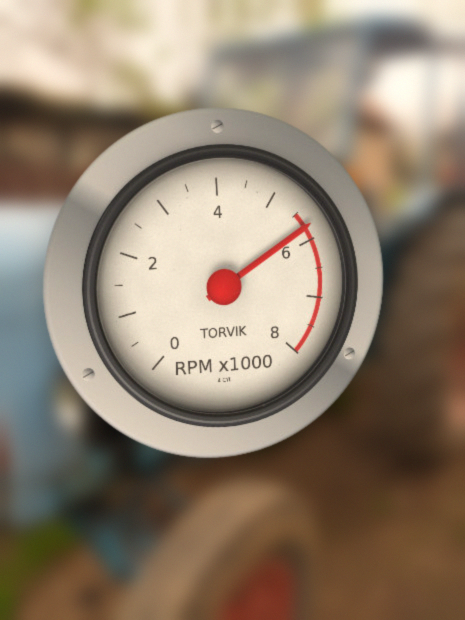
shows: 5750 rpm
